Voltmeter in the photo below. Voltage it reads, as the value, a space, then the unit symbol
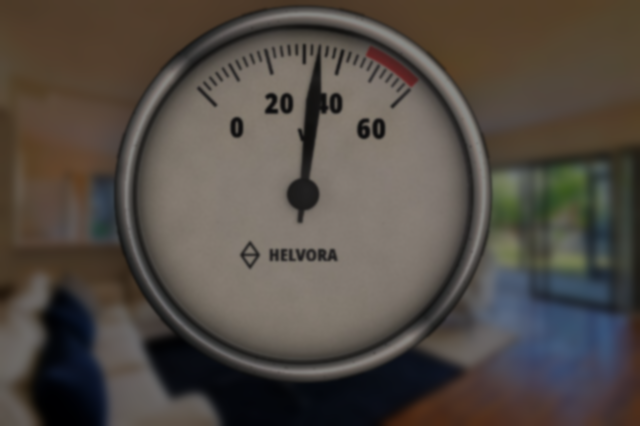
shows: 34 V
